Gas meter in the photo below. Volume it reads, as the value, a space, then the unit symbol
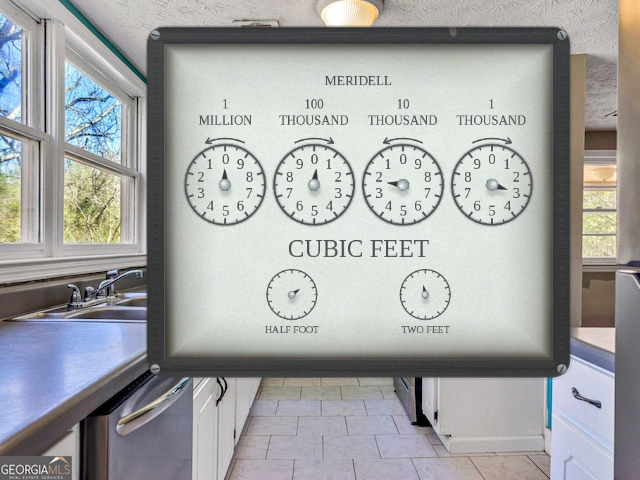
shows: 2300 ft³
